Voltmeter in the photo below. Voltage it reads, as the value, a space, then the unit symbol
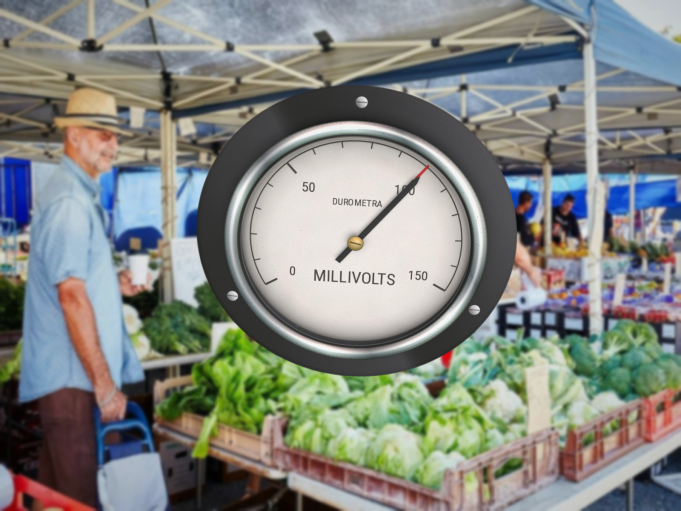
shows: 100 mV
